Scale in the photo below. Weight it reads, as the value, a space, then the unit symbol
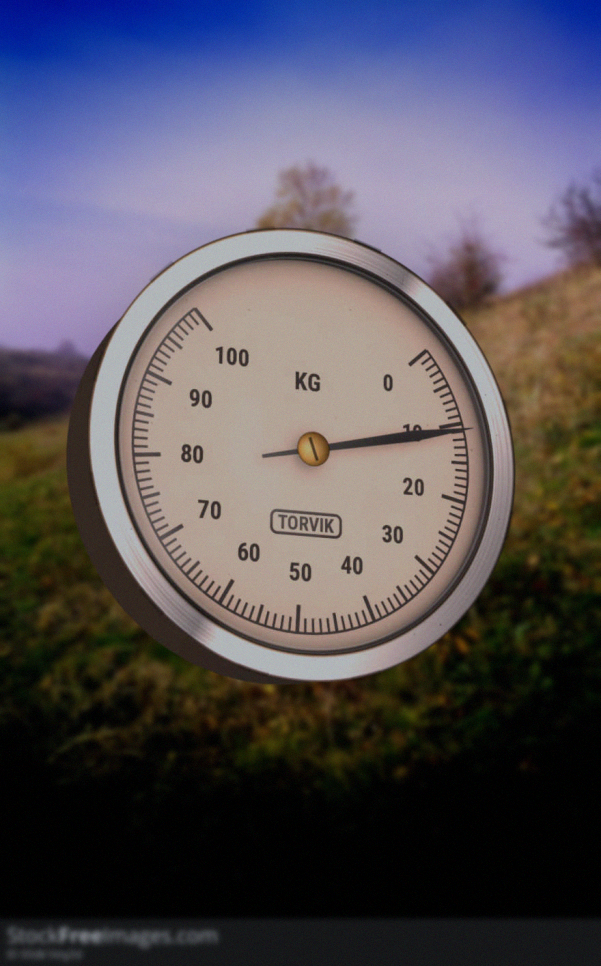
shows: 11 kg
